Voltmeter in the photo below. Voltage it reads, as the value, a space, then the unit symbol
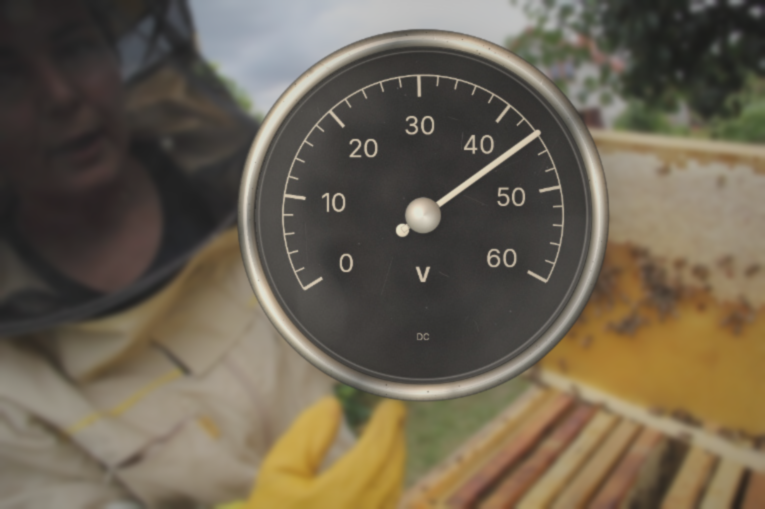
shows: 44 V
